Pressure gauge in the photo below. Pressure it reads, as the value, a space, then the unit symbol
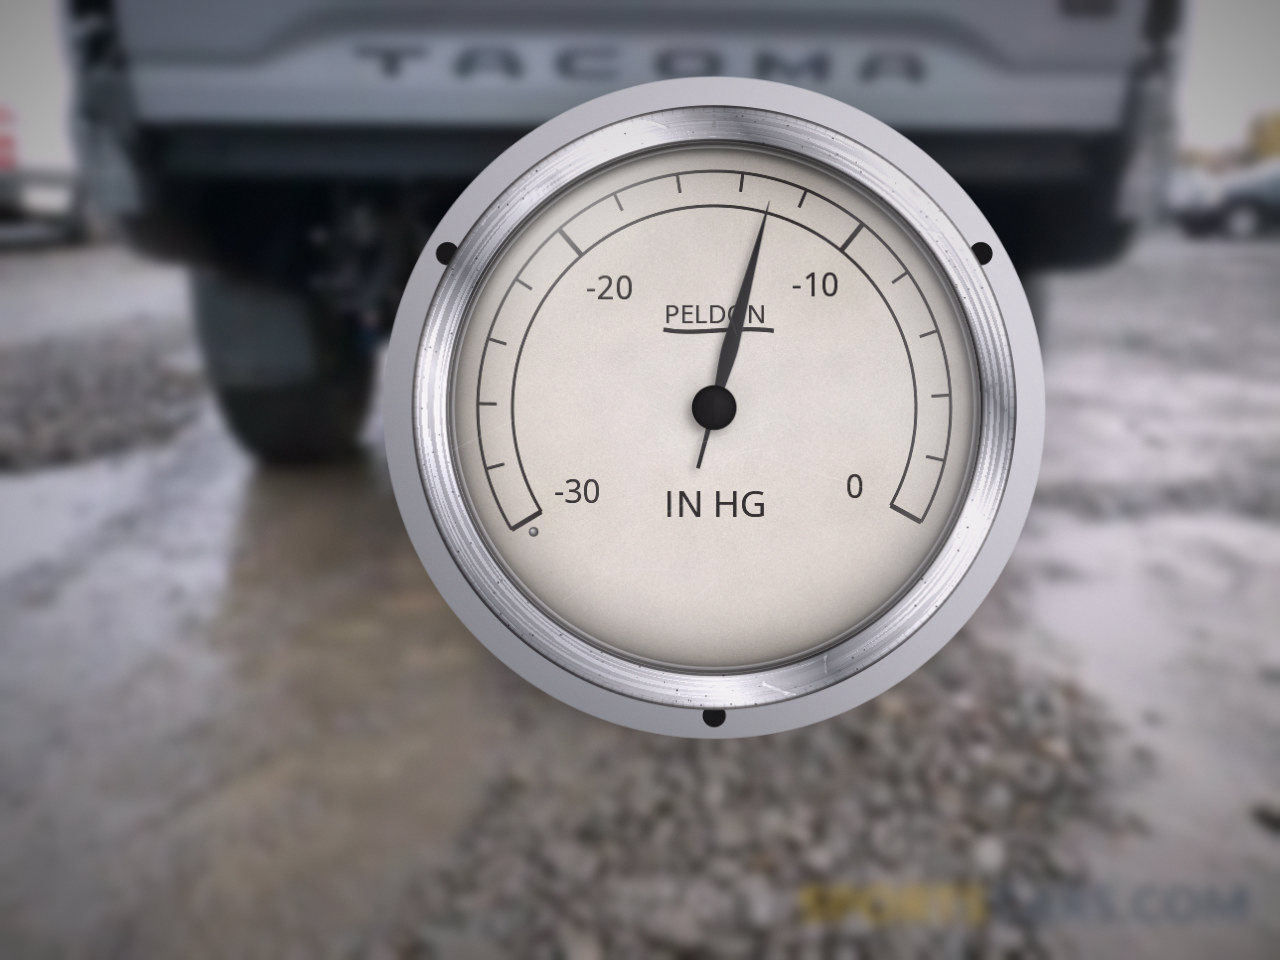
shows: -13 inHg
